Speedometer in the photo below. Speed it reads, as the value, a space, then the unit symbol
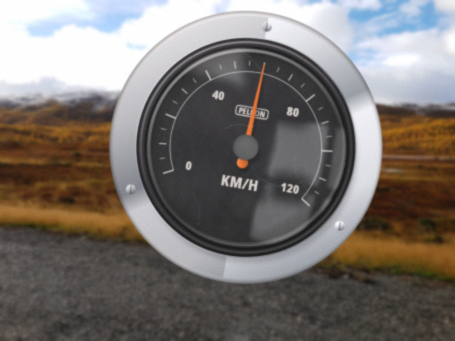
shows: 60 km/h
